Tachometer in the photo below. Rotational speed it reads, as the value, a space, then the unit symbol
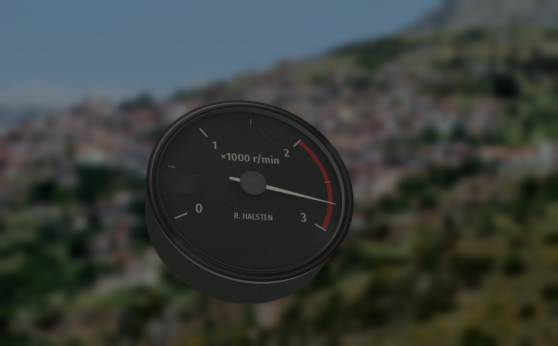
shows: 2750 rpm
